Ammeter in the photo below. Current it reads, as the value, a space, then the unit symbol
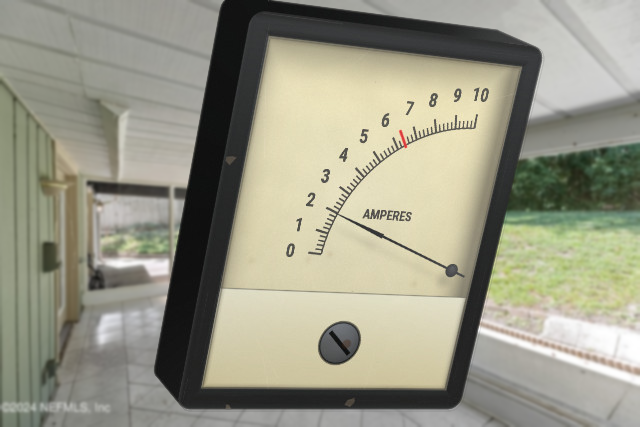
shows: 2 A
